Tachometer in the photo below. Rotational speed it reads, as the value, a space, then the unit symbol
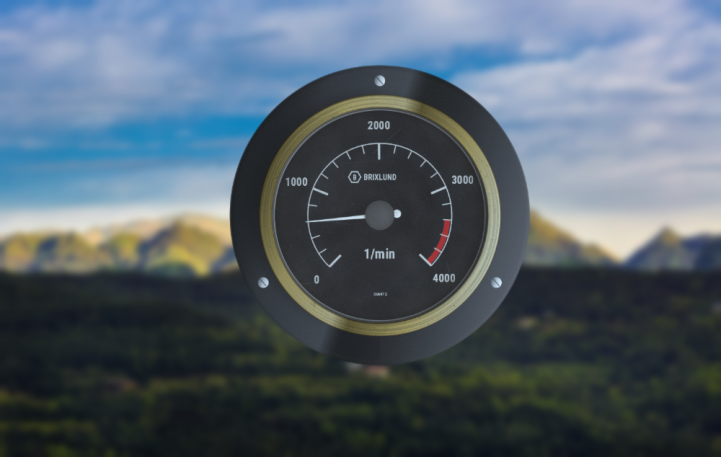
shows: 600 rpm
